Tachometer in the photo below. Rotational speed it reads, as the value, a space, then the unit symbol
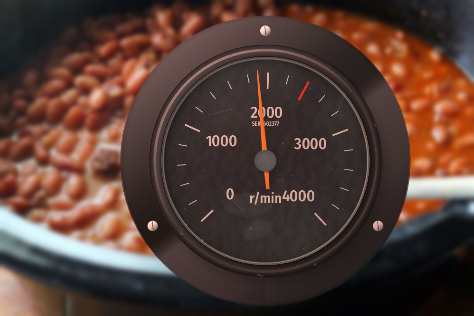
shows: 1900 rpm
